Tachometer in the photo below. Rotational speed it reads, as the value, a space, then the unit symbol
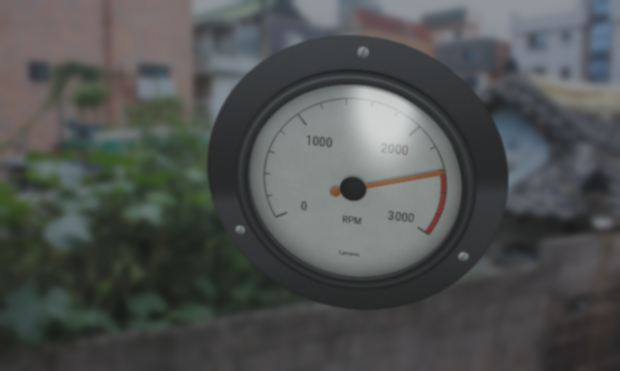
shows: 2400 rpm
